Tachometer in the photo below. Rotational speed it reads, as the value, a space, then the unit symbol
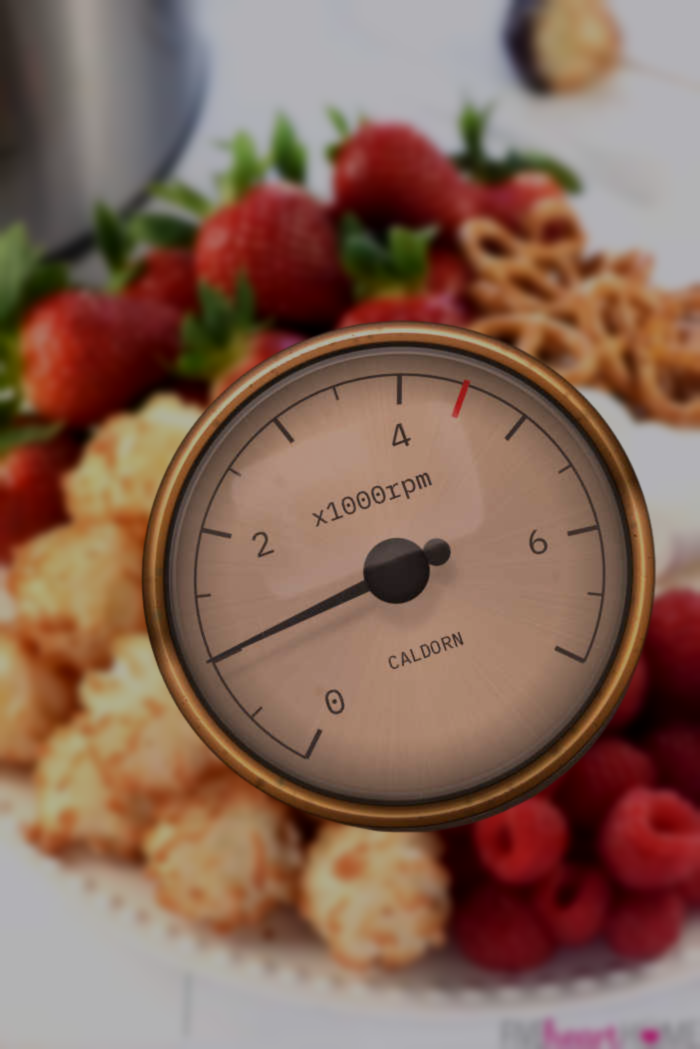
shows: 1000 rpm
